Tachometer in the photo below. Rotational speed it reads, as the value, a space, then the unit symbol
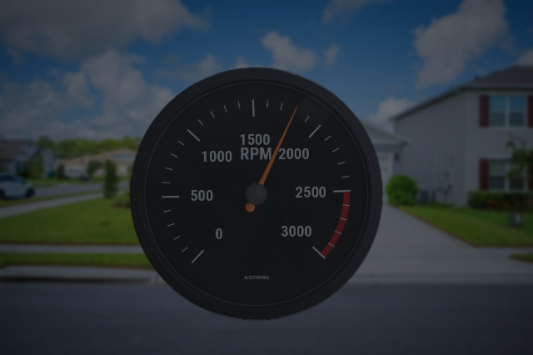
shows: 1800 rpm
